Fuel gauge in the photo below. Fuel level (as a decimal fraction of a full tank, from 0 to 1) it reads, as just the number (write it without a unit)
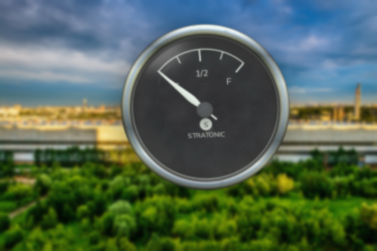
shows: 0
